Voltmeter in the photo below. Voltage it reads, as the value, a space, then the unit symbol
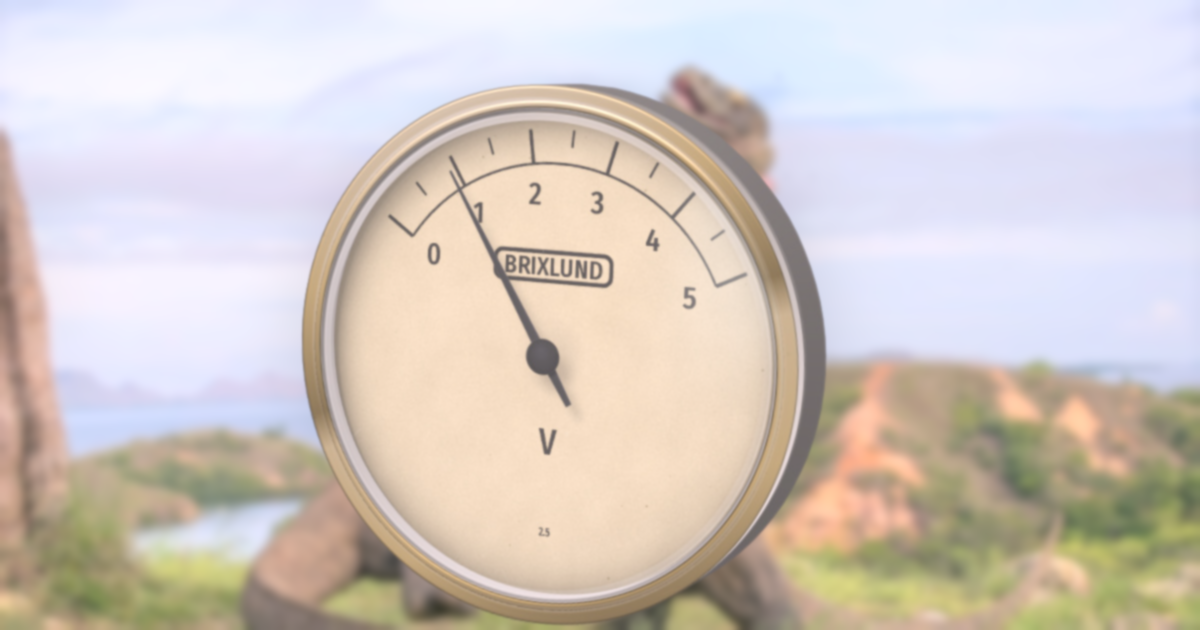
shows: 1 V
